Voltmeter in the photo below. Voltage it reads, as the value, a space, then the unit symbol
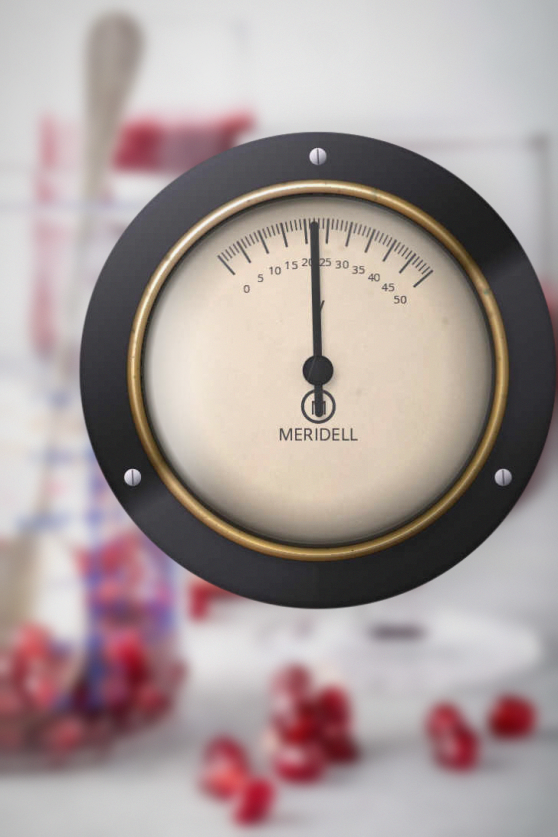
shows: 22 V
